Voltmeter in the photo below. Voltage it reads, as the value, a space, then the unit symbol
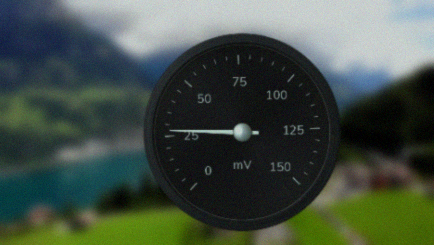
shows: 27.5 mV
